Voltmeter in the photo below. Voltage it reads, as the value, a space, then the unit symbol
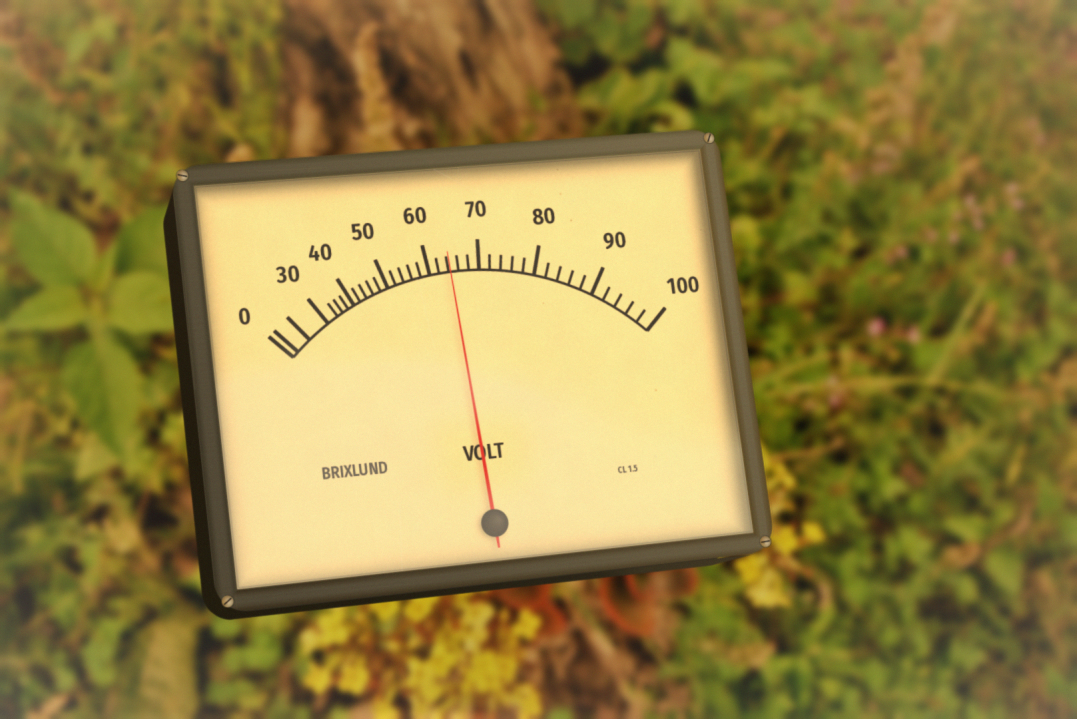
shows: 64 V
